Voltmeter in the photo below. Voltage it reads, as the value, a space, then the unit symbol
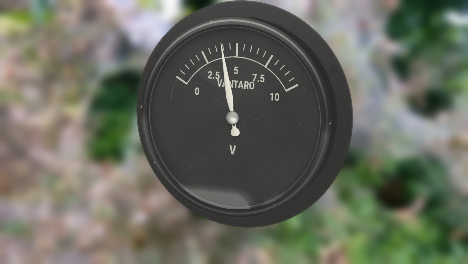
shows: 4 V
